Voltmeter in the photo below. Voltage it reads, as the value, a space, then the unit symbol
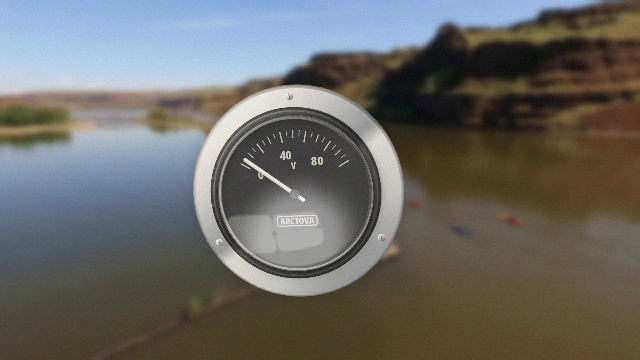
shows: 5 V
